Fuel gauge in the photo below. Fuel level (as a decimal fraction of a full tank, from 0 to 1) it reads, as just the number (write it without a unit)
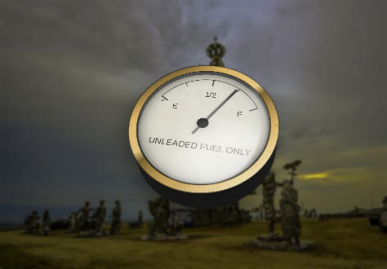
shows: 0.75
